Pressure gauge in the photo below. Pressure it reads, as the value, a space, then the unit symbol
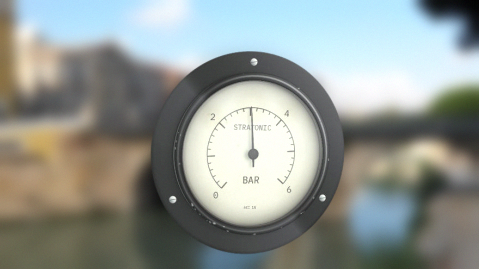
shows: 3 bar
